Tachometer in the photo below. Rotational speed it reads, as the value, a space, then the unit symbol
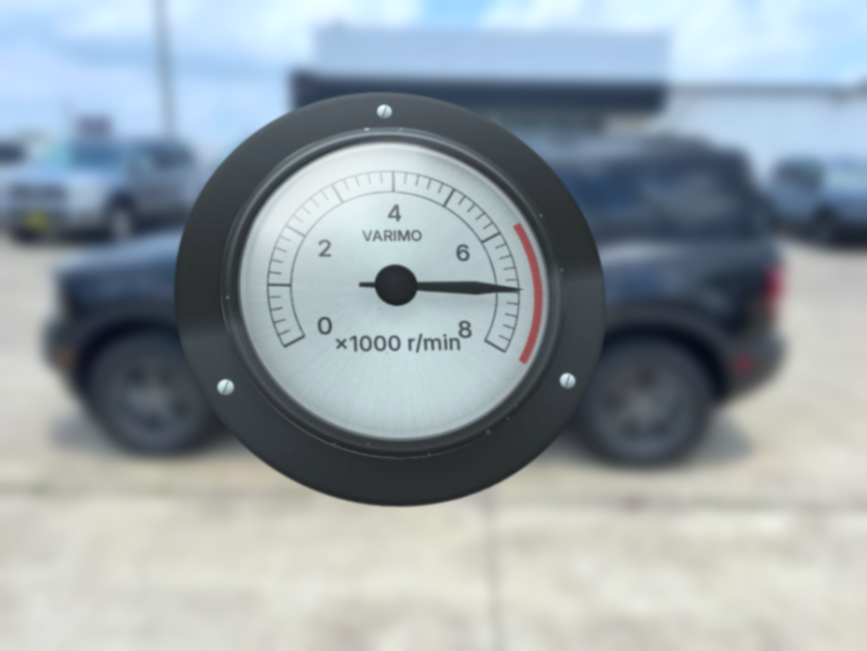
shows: 7000 rpm
